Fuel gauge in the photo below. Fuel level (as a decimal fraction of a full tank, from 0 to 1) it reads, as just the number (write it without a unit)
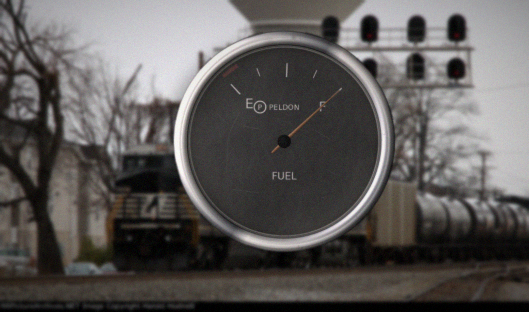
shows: 1
